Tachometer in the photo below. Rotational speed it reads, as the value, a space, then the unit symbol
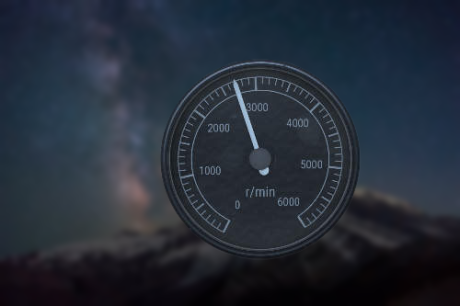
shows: 2700 rpm
